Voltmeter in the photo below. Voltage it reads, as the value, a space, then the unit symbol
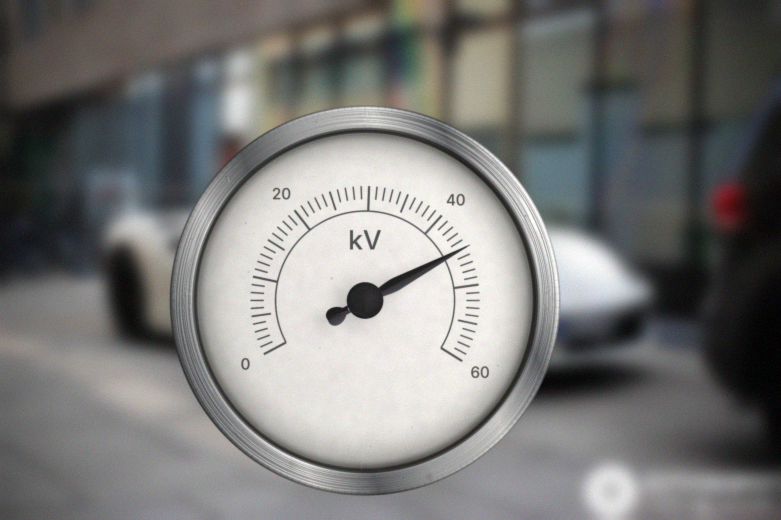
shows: 45 kV
